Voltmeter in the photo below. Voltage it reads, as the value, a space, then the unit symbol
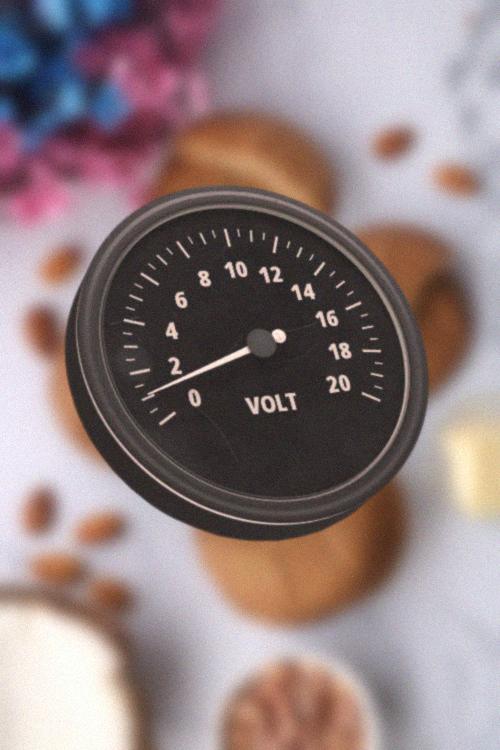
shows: 1 V
